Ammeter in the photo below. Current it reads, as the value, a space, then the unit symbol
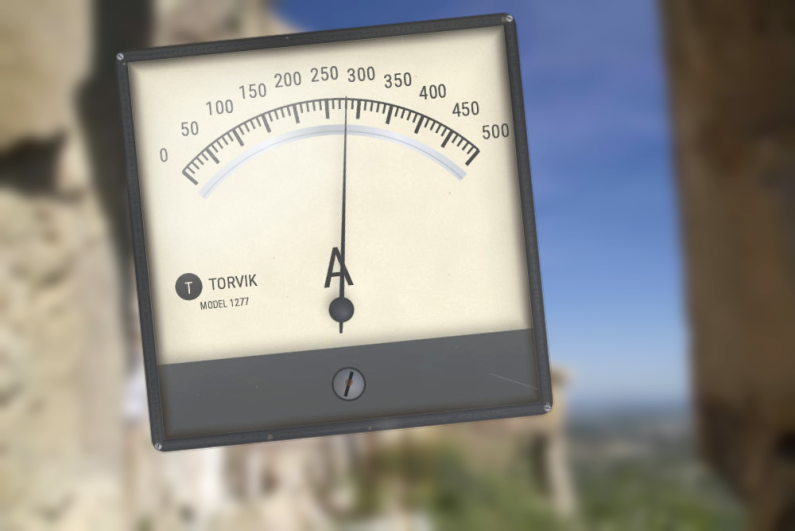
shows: 280 A
